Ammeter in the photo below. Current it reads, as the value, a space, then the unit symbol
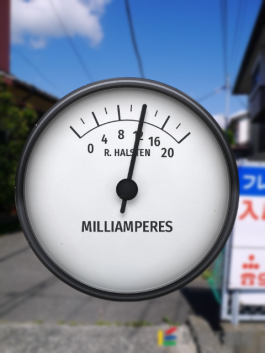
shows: 12 mA
